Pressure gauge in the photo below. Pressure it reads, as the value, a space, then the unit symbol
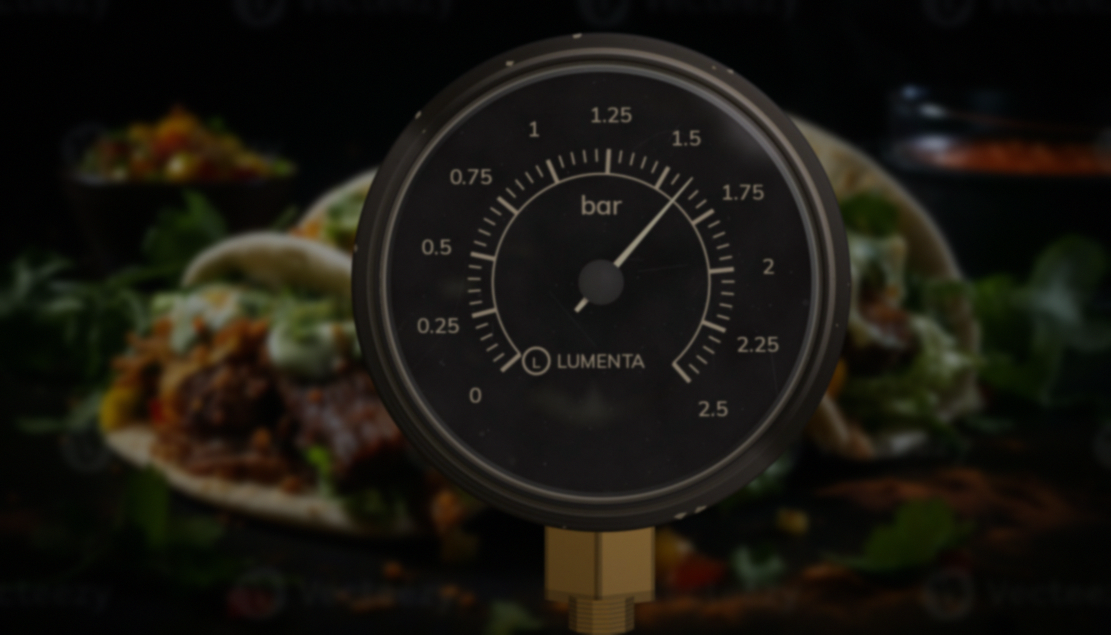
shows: 1.6 bar
